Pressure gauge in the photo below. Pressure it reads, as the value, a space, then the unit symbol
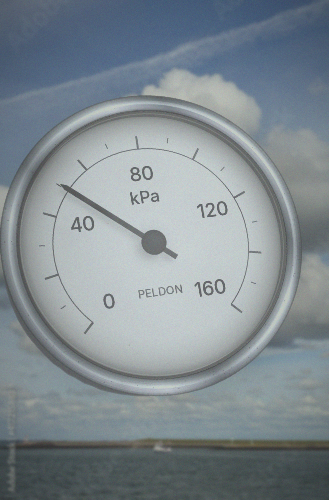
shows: 50 kPa
